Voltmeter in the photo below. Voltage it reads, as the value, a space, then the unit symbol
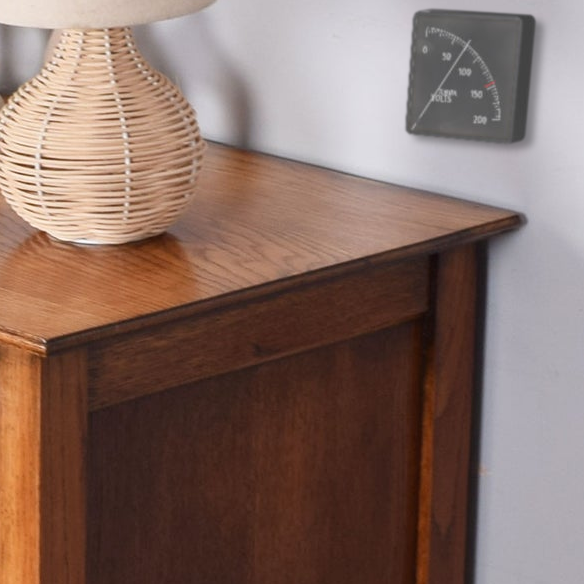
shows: 75 V
